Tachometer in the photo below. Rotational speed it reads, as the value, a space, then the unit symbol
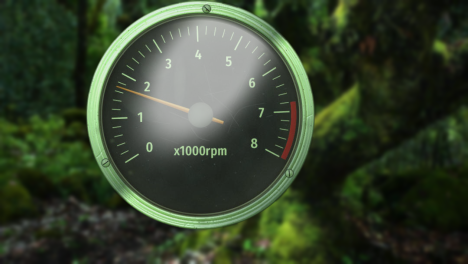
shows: 1700 rpm
